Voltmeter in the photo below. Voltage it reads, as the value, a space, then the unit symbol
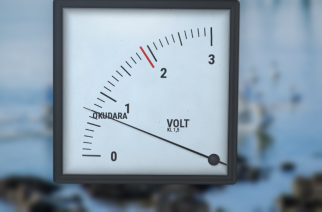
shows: 0.7 V
